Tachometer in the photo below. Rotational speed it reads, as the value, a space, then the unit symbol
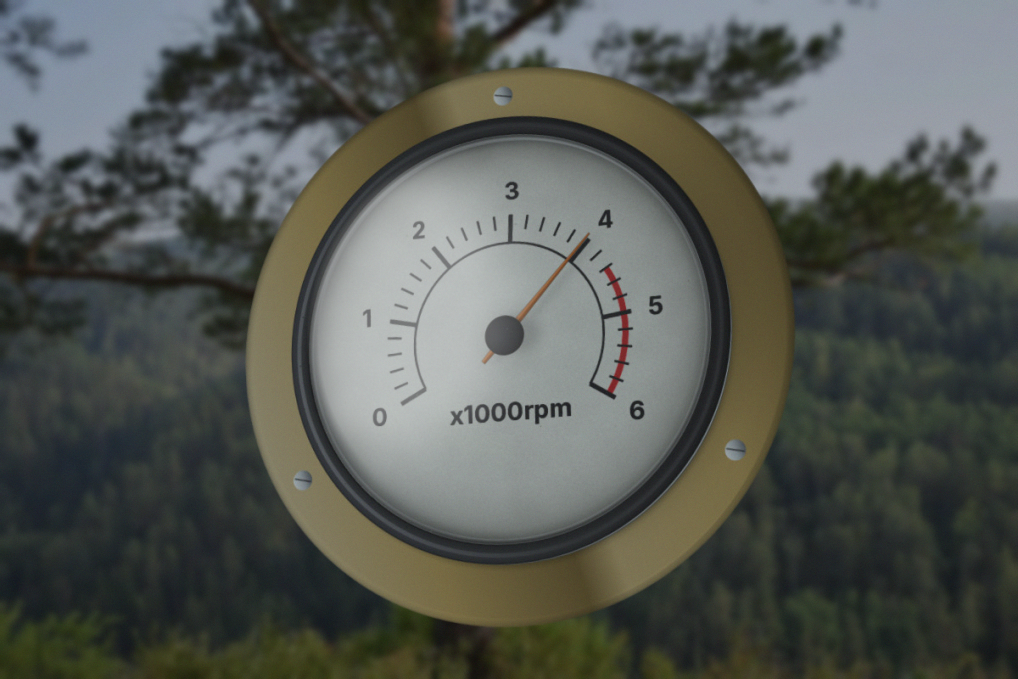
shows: 4000 rpm
